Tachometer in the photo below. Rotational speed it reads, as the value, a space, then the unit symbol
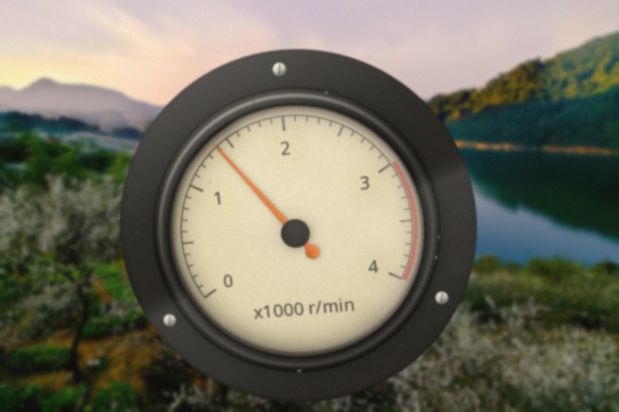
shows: 1400 rpm
